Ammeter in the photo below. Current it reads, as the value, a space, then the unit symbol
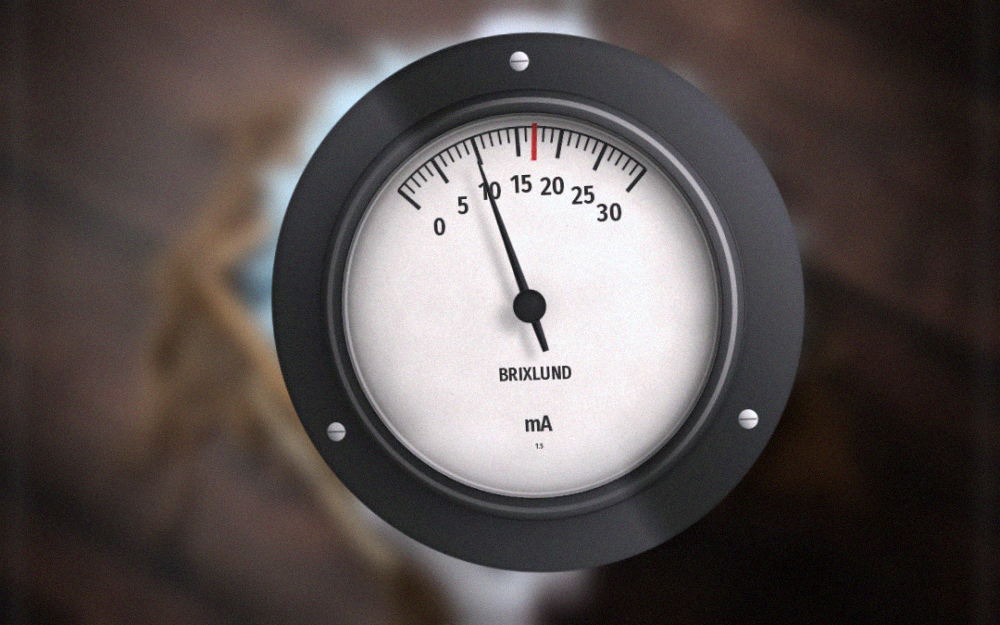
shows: 10 mA
